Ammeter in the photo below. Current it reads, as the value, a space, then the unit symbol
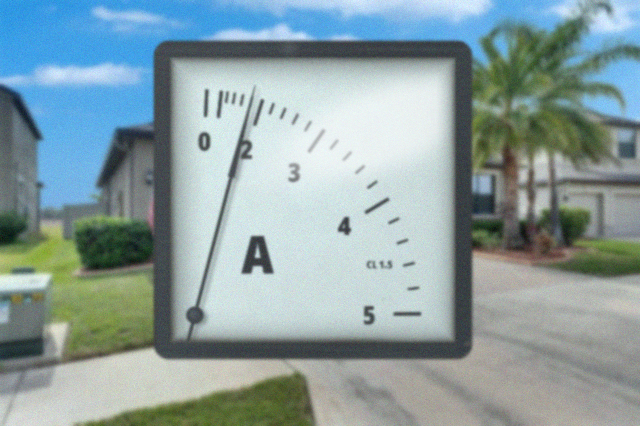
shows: 1.8 A
